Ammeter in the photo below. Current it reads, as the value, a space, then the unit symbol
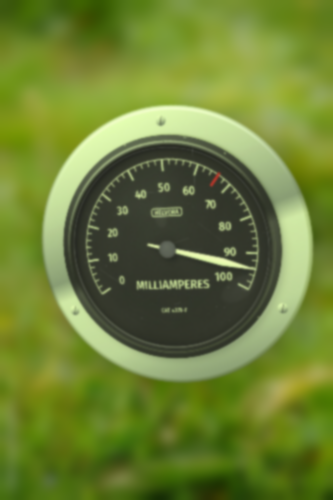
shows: 94 mA
